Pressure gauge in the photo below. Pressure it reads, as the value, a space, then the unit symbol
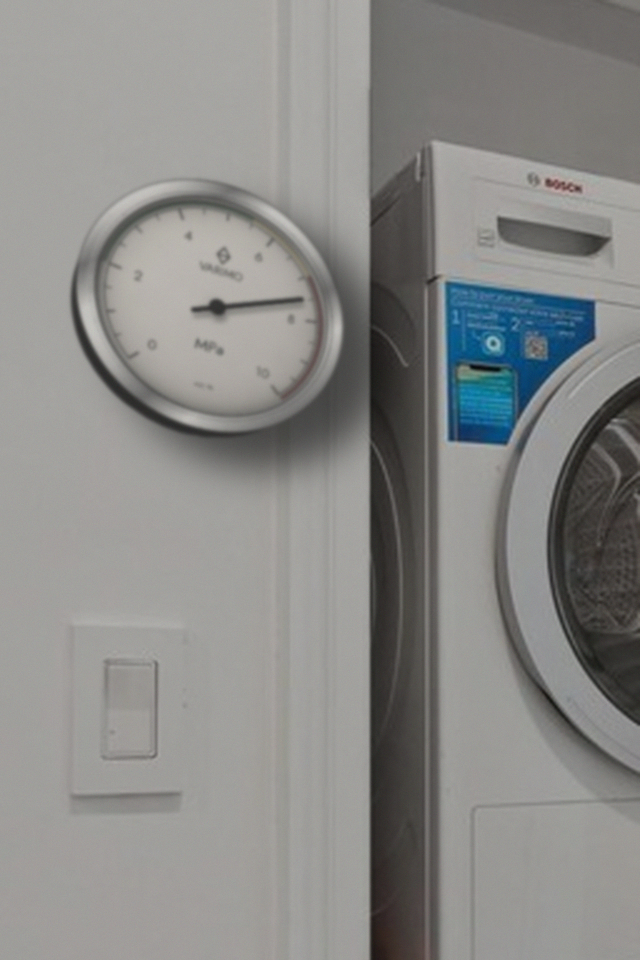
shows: 7.5 MPa
